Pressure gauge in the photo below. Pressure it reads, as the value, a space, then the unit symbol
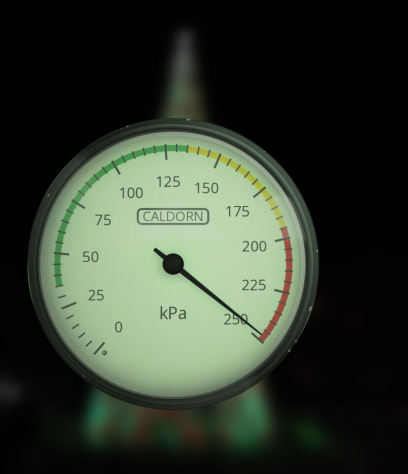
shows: 247.5 kPa
